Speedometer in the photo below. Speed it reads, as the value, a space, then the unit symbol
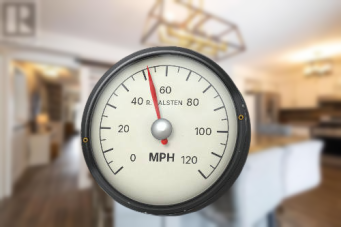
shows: 52.5 mph
